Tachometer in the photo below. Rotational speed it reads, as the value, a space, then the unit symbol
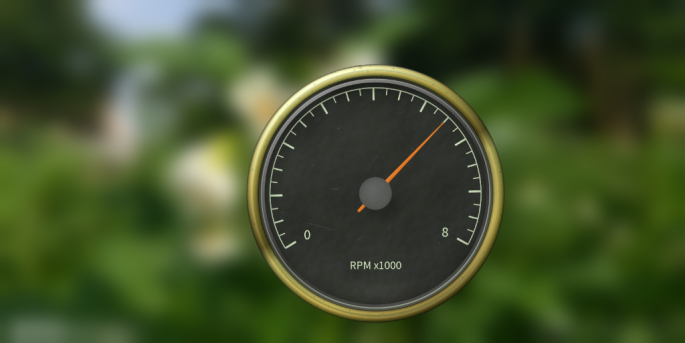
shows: 5500 rpm
